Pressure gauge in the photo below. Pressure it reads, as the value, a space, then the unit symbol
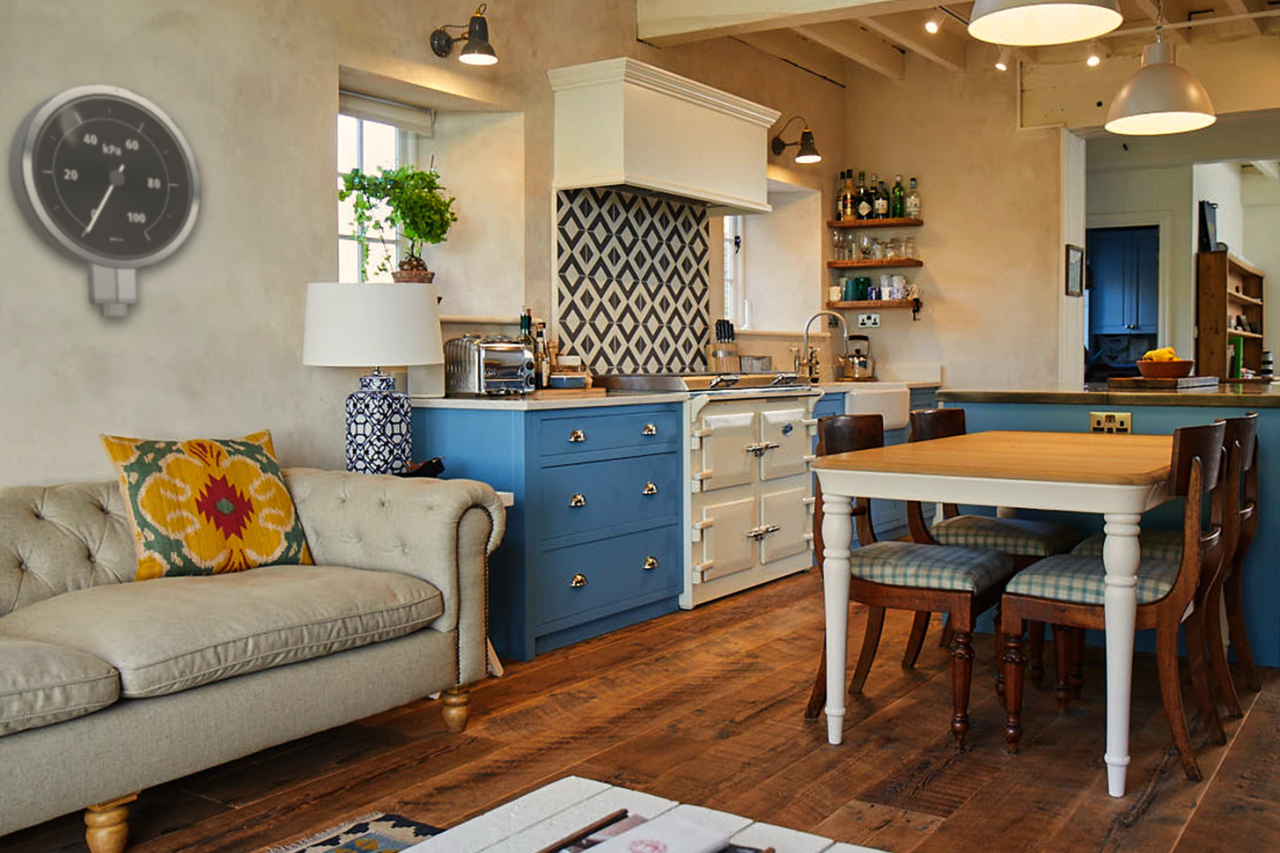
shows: 0 kPa
